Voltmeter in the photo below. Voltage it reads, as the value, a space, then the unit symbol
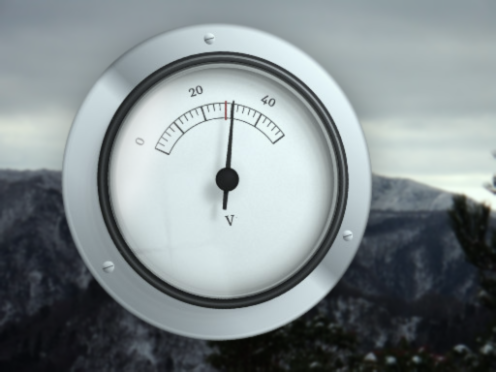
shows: 30 V
